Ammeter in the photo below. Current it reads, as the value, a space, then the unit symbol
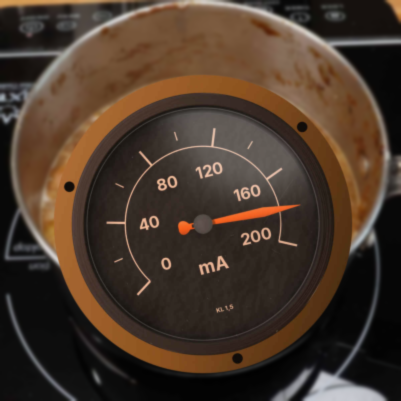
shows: 180 mA
